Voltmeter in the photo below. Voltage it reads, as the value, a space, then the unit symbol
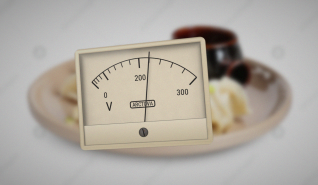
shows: 220 V
